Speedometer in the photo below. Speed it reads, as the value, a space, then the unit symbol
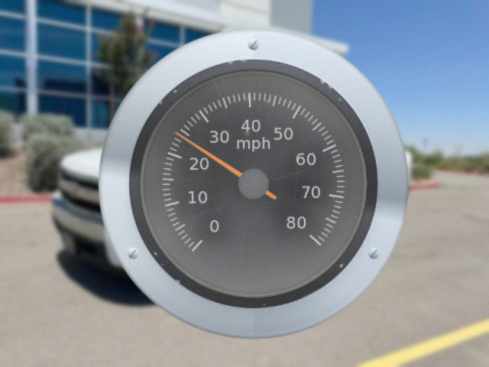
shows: 24 mph
